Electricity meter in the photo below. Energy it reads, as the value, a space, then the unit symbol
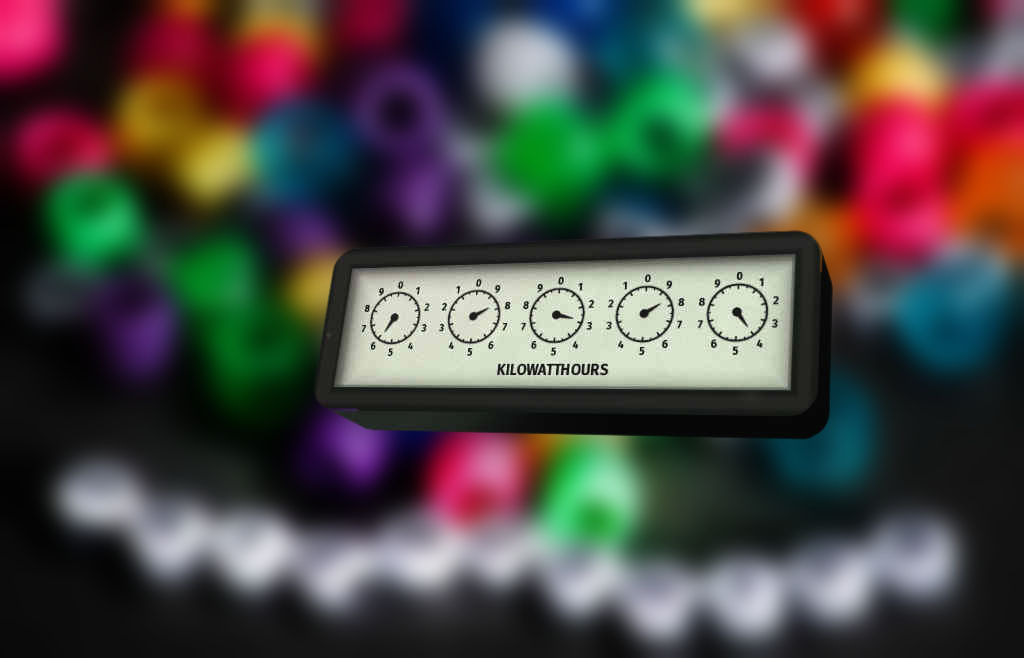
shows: 58284 kWh
